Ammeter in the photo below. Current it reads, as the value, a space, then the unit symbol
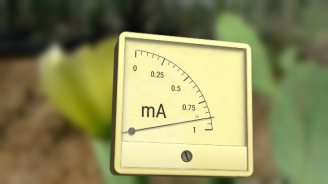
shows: 0.9 mA
